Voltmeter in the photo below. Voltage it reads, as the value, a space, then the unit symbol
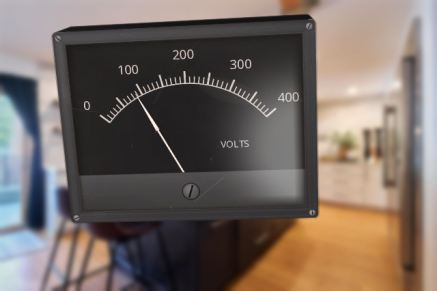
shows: 90 V
